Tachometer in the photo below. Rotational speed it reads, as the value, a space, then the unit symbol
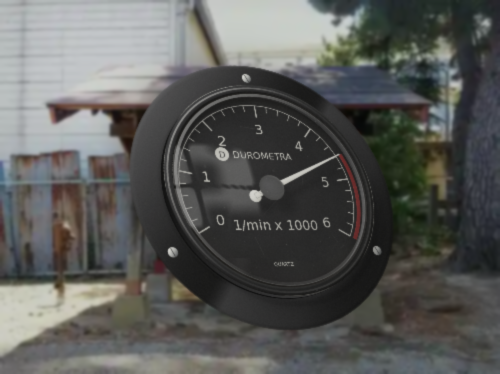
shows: 4600 rpm
